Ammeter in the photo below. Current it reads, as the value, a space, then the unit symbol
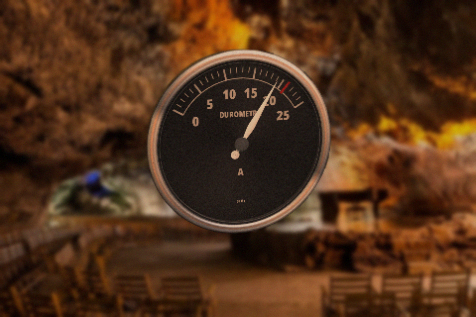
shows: 19 A
